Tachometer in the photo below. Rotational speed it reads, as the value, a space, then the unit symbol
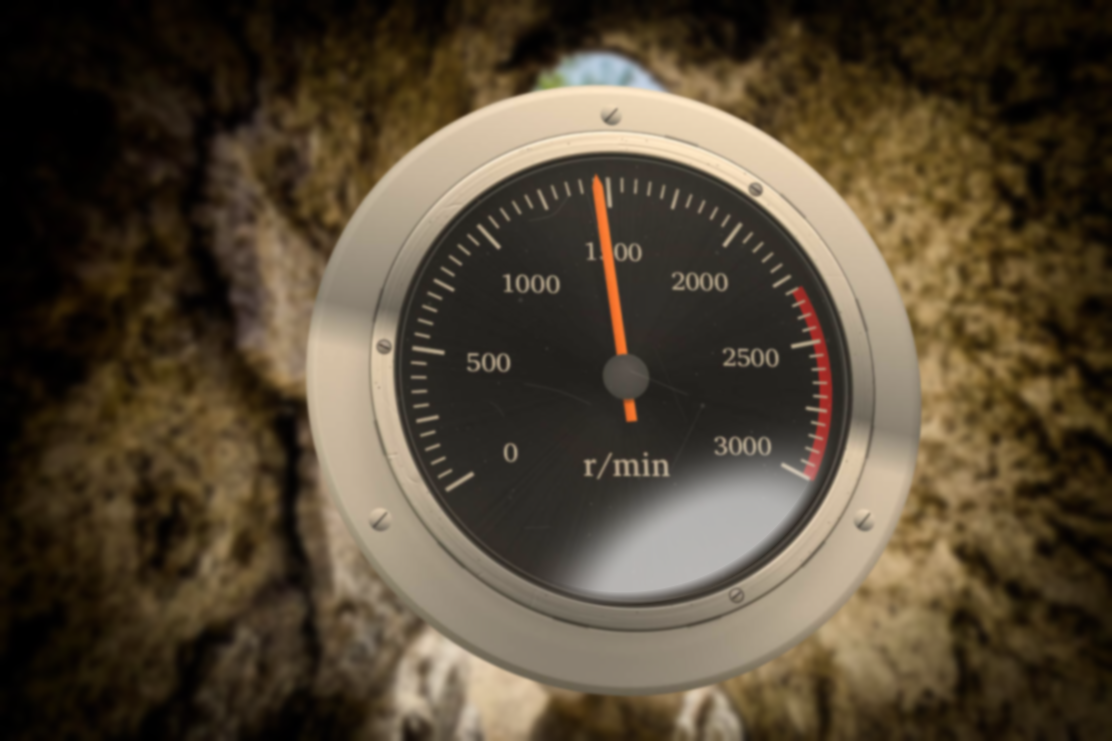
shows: 1450 rpm
